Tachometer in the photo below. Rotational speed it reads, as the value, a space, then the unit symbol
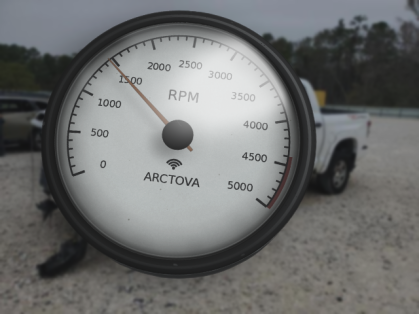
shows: 1450 rpm
